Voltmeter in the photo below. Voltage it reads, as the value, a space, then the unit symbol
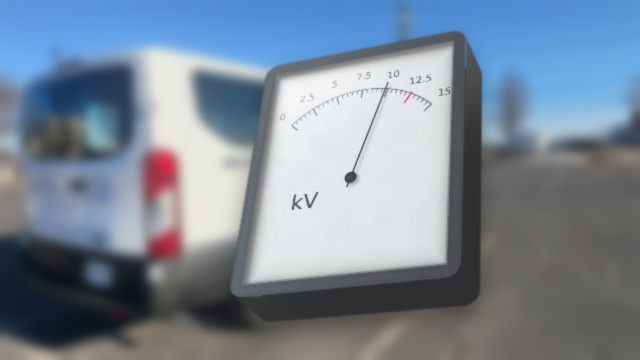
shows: 10 kV
